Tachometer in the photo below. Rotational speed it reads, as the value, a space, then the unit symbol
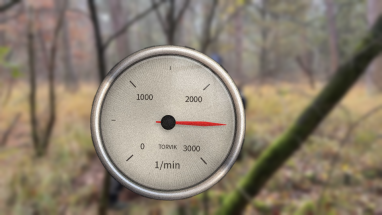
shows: 2500 rpm
